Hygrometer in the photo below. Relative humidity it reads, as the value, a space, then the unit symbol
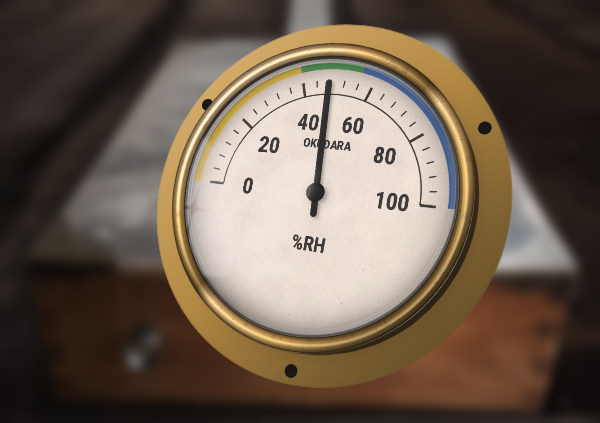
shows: 48 %
